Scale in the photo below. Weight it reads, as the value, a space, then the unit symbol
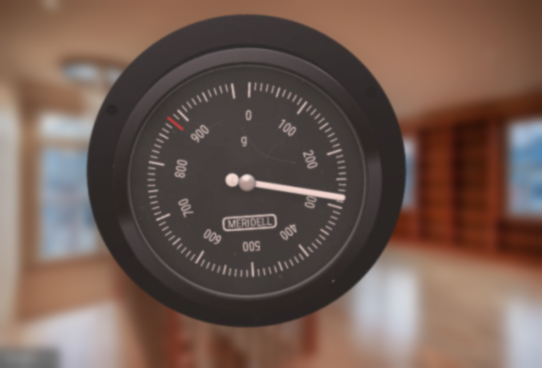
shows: 280 g
